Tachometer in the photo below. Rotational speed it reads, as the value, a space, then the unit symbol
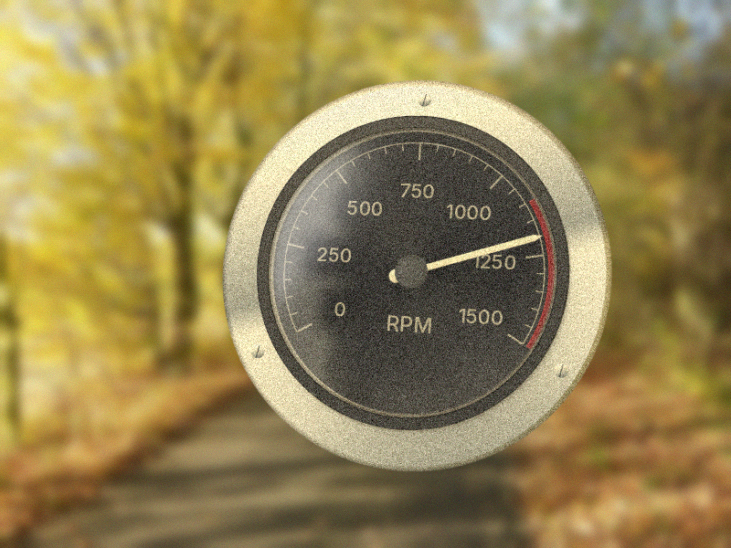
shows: 1200 rpm
